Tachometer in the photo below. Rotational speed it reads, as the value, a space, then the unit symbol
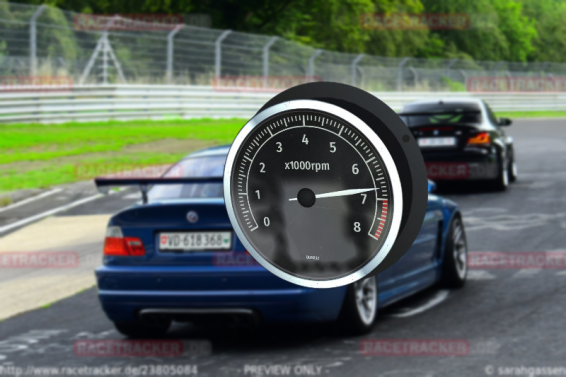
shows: 6700 rpm
